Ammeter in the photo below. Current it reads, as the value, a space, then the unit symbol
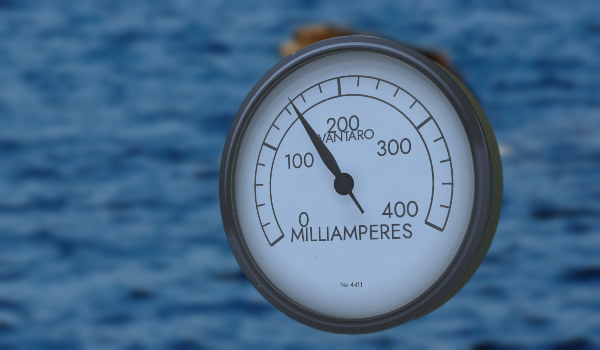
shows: 150 mA
